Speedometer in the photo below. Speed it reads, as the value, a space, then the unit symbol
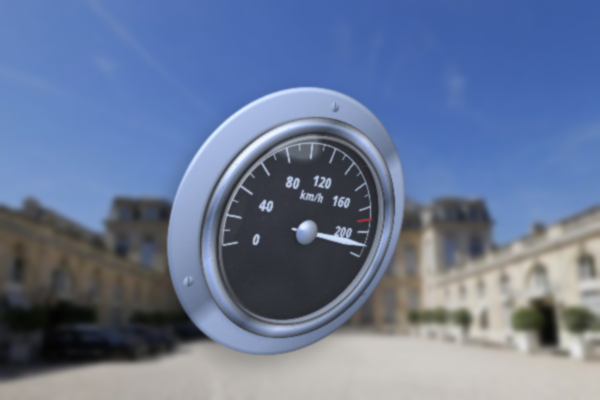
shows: 210 km/h
